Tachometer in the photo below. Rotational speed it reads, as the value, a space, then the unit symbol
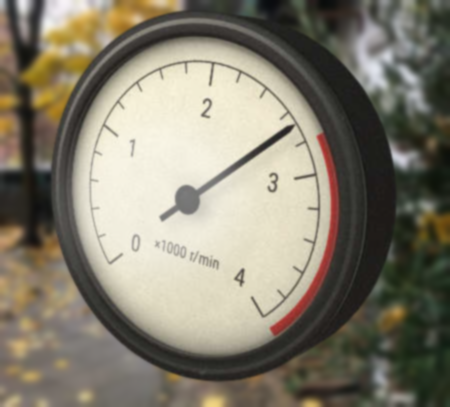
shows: 2700 rpm
